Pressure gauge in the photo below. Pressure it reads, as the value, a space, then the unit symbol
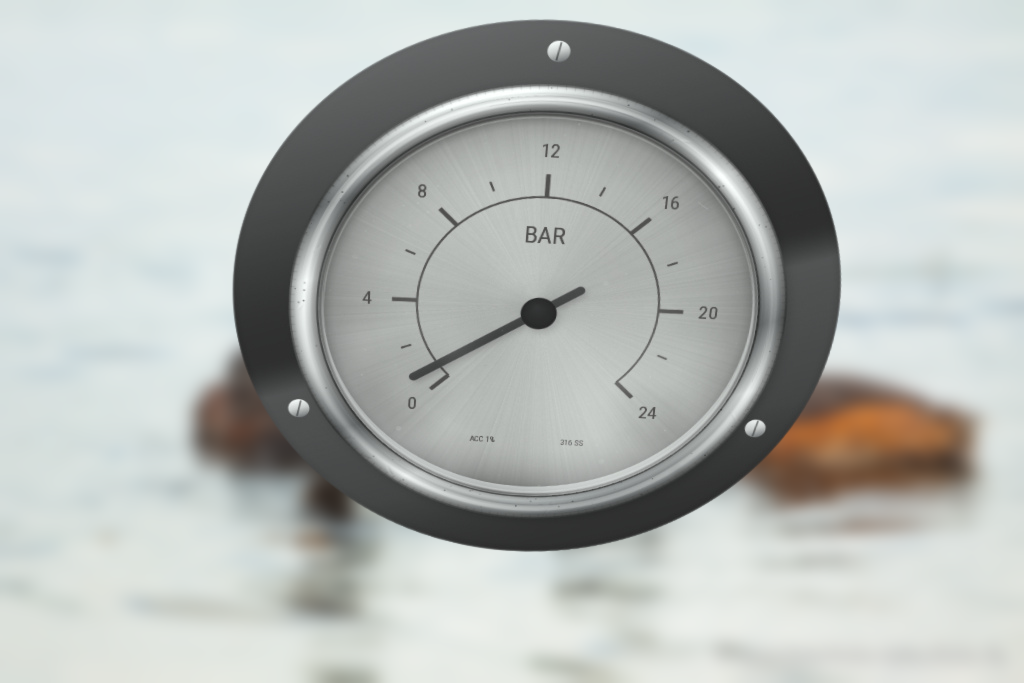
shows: 1 bar
